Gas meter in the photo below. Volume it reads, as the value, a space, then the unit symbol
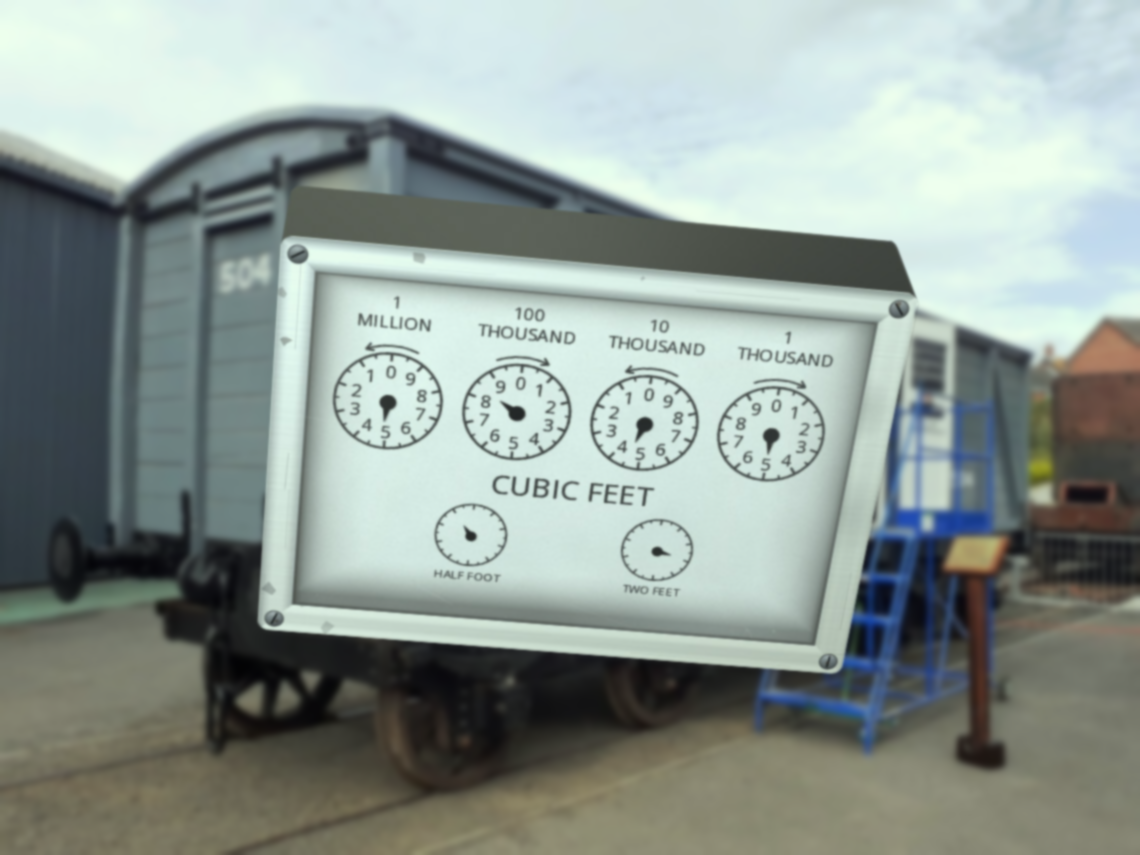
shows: 484500 ft³
